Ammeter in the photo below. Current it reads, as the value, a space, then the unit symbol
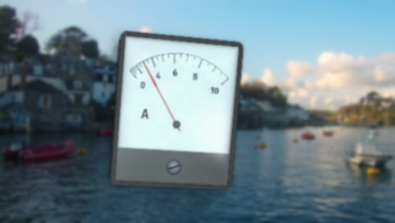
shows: 3 A
